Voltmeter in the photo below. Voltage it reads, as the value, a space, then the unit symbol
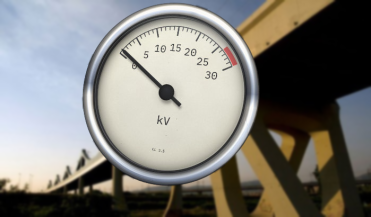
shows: 1 kV
